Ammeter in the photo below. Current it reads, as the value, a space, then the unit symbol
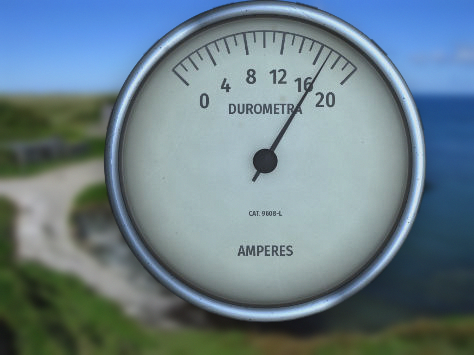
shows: 17 A
